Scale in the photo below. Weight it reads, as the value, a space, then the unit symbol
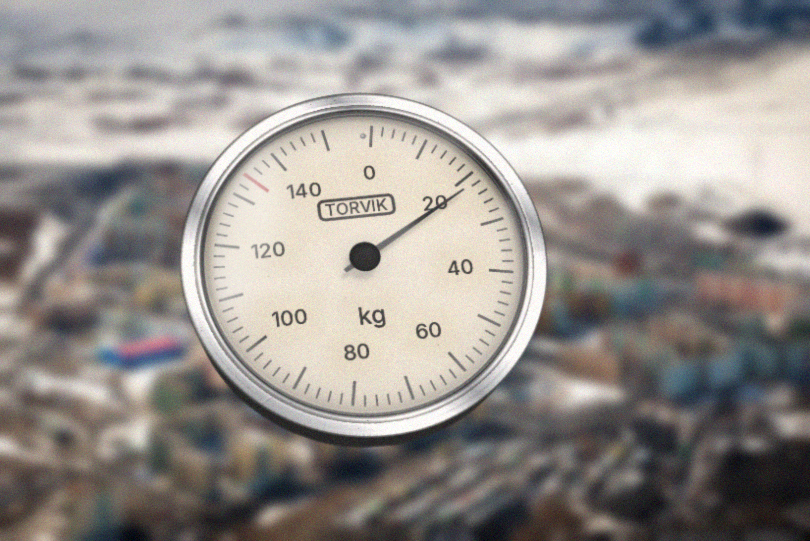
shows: 22 kg
